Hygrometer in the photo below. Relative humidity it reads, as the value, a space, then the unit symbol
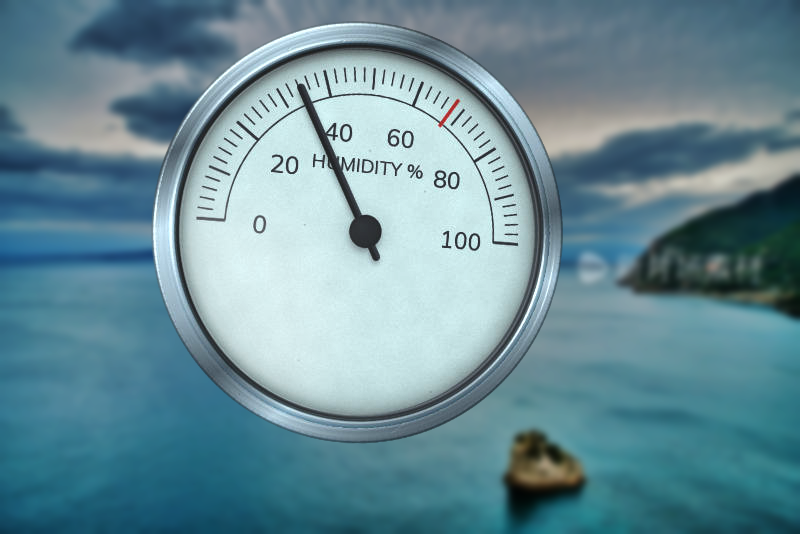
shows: 34 %
